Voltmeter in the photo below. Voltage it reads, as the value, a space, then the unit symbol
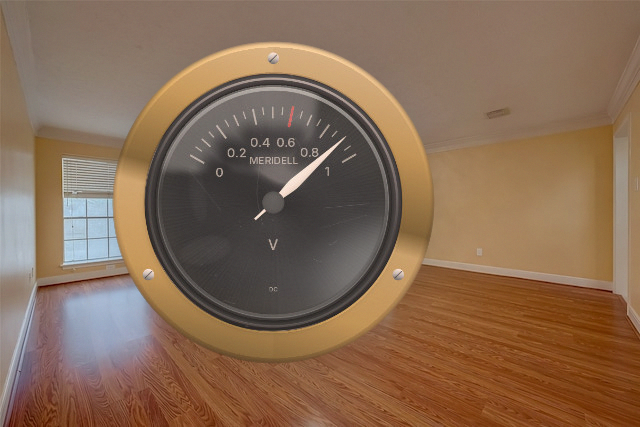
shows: 0.9 V
